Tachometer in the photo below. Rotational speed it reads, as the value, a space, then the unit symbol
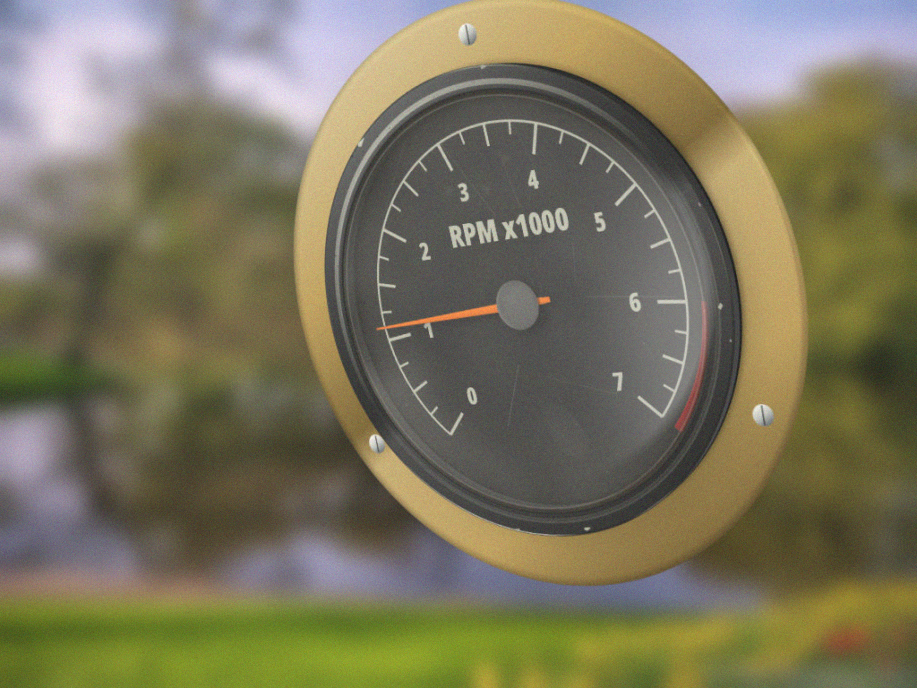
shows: 1125 rpm
